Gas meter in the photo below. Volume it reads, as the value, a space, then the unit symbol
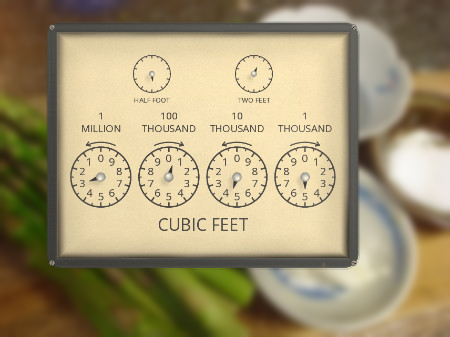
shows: 304500 ft³
